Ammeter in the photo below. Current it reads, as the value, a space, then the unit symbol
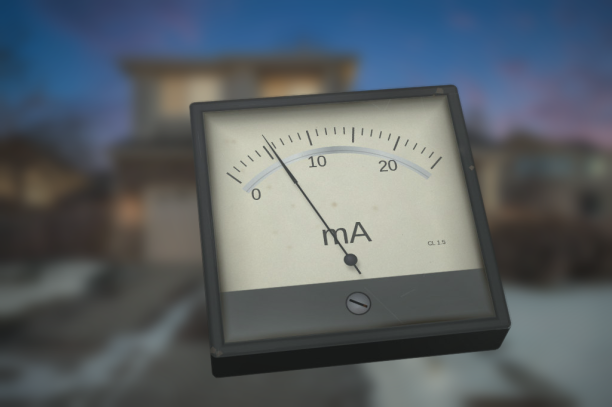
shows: 5.5 mA
